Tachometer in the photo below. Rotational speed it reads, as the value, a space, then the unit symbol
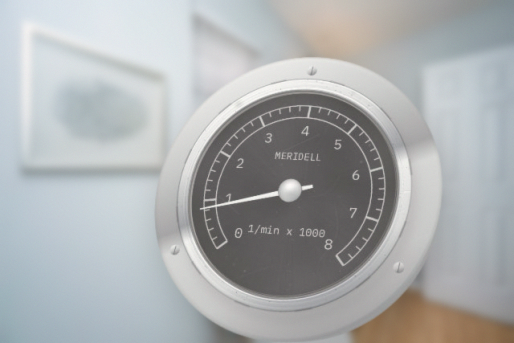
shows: 800 rpm
